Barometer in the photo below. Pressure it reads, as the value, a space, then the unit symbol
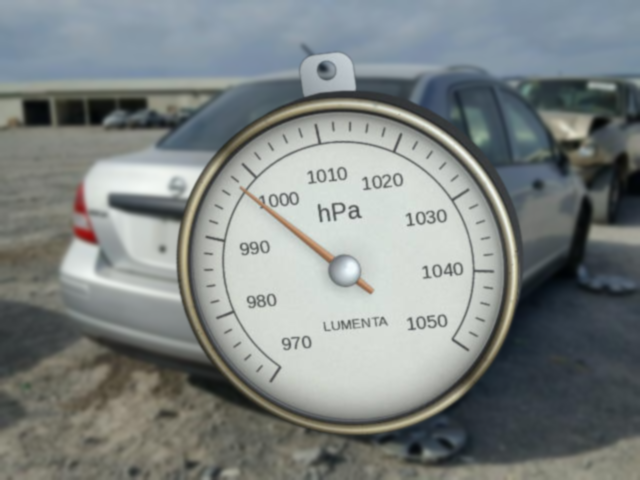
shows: 998 hPa
